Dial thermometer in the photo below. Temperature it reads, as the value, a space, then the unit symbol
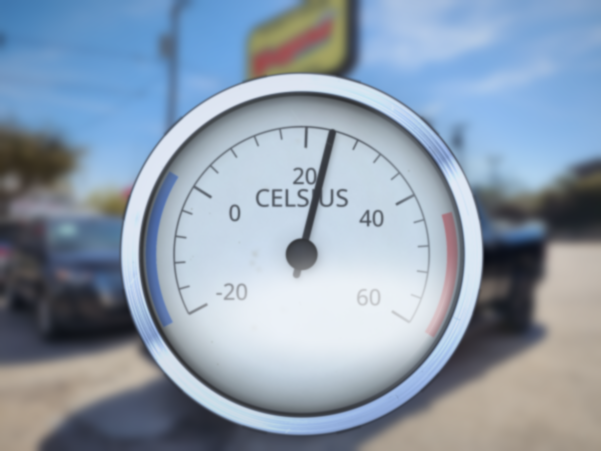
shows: 24 °C
